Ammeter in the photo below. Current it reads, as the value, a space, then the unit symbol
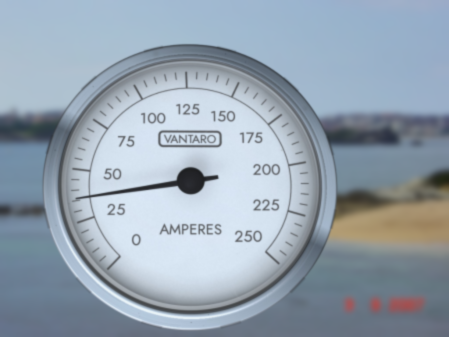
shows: 35 A
